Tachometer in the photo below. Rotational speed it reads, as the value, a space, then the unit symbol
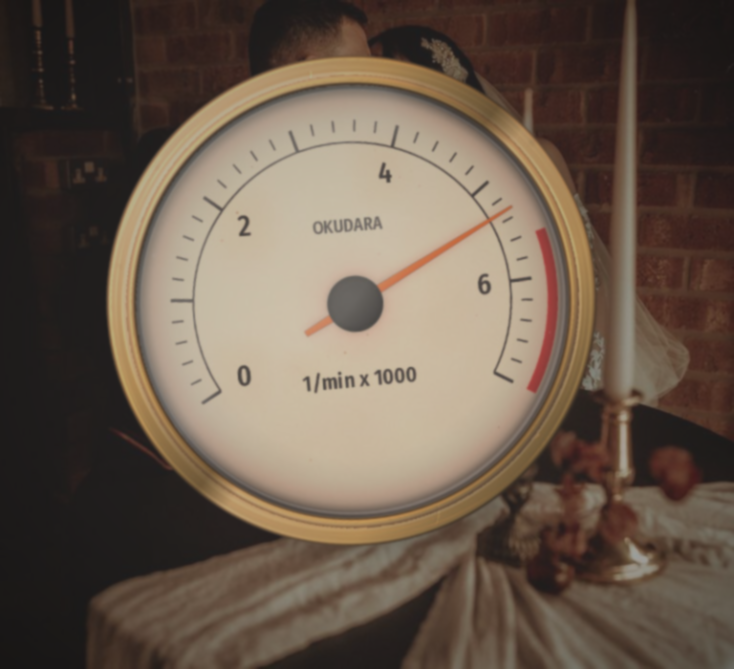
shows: 5300 rpm
